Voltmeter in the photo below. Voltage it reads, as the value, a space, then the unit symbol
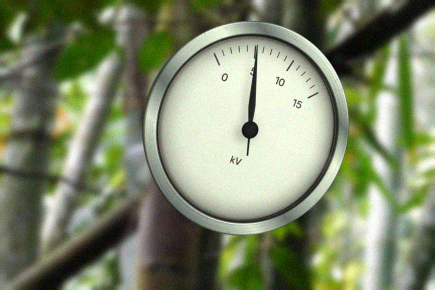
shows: 5 kV
